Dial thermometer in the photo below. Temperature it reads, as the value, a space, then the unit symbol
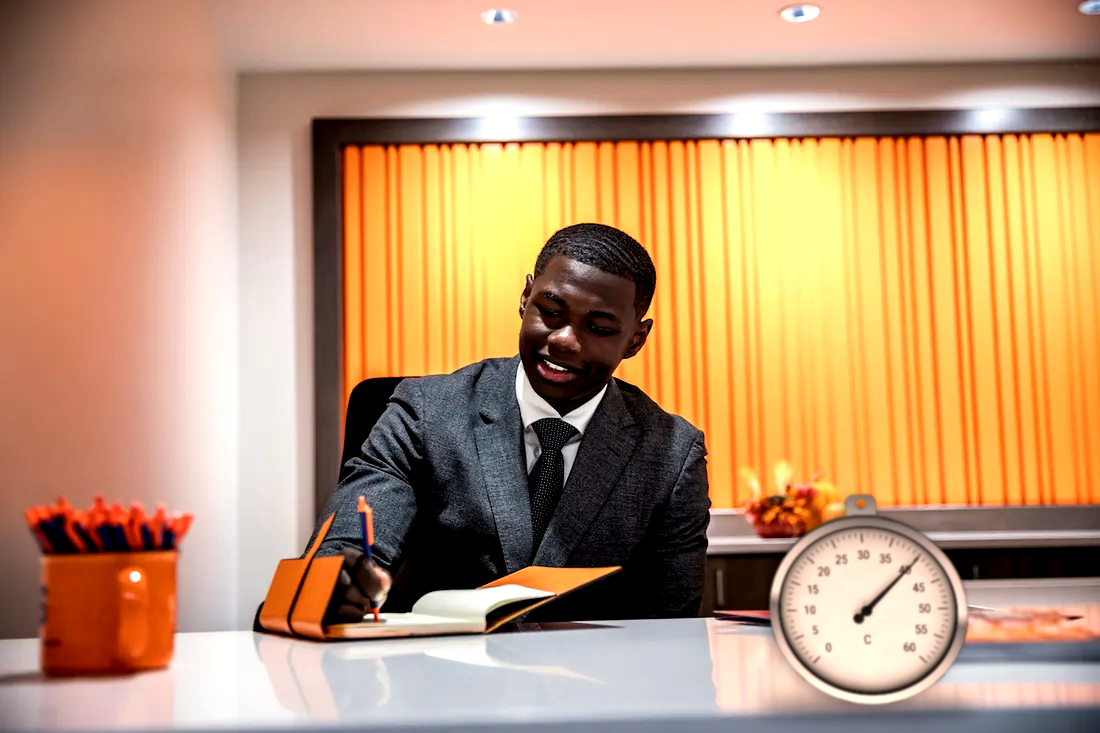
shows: 40 °C
